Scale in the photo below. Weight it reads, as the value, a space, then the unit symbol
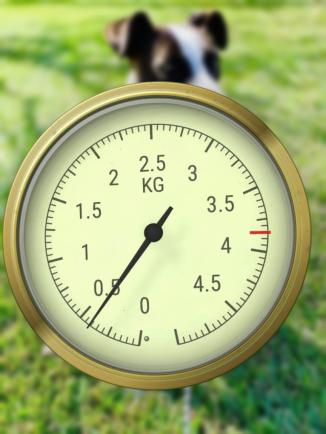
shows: 0.4 kg
